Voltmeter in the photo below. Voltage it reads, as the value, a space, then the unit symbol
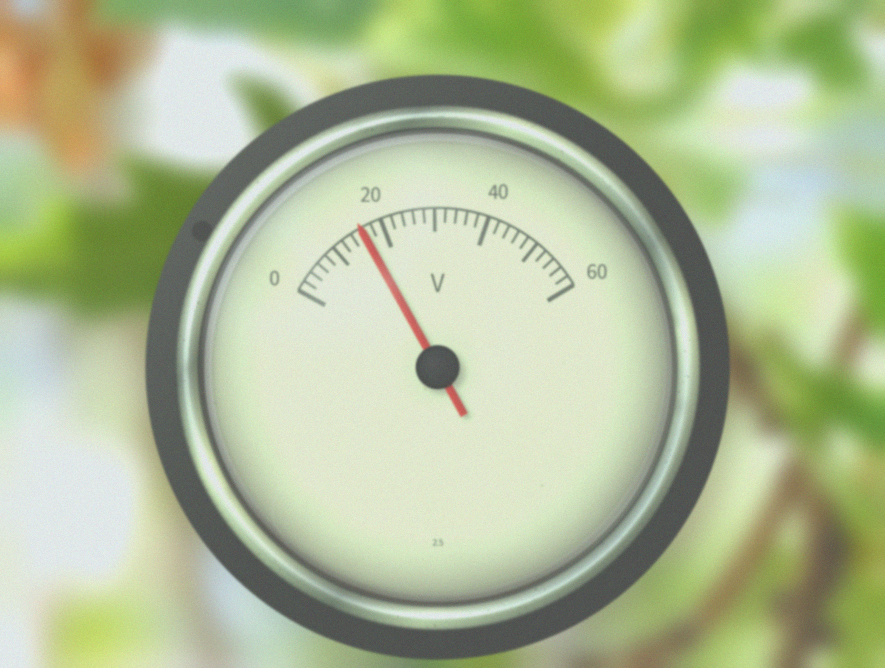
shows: 16 V
